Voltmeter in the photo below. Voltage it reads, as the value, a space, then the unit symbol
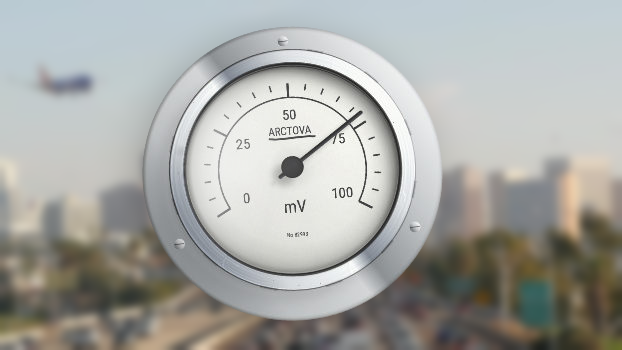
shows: 72.5 mV
